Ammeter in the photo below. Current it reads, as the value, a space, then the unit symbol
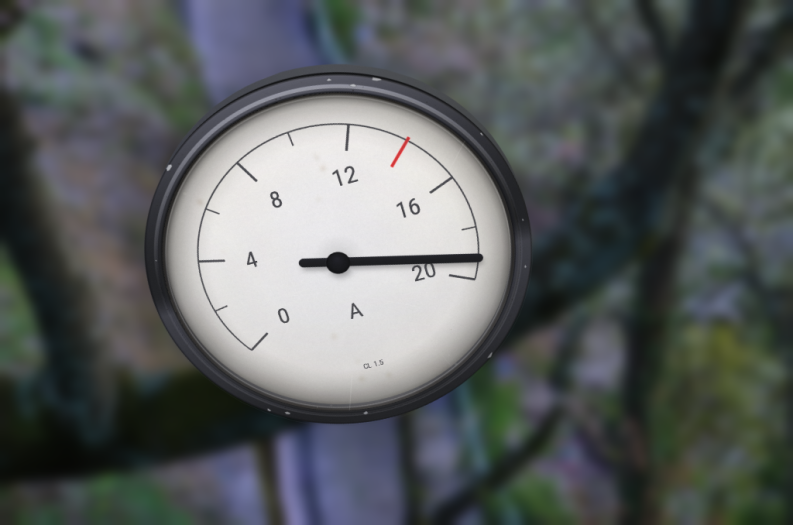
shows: 19 A
